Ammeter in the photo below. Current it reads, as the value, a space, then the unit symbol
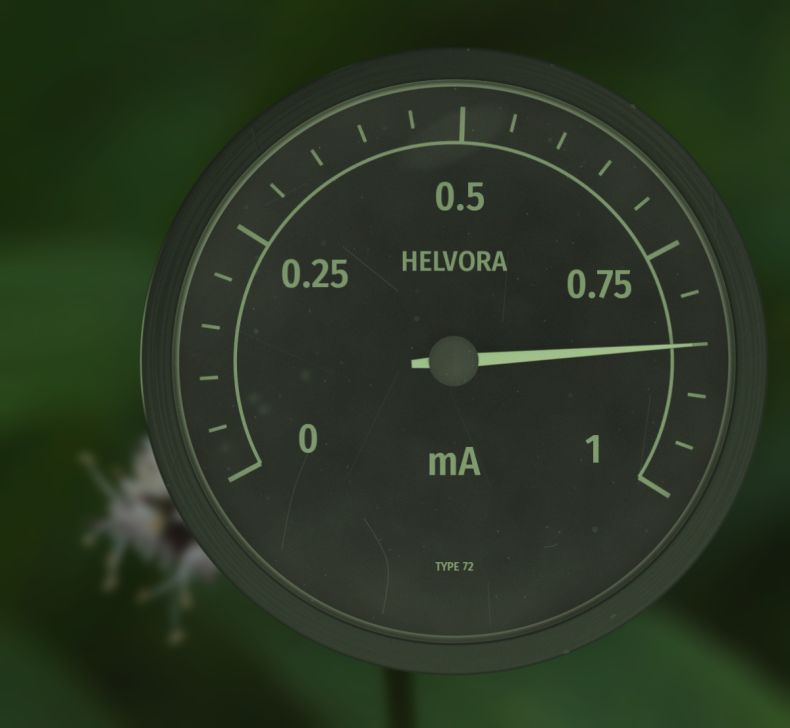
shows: 0.85 mA
